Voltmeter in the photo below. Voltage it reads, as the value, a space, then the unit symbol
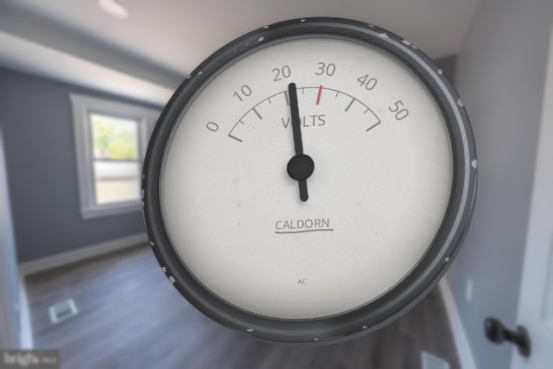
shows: 22.5 V
